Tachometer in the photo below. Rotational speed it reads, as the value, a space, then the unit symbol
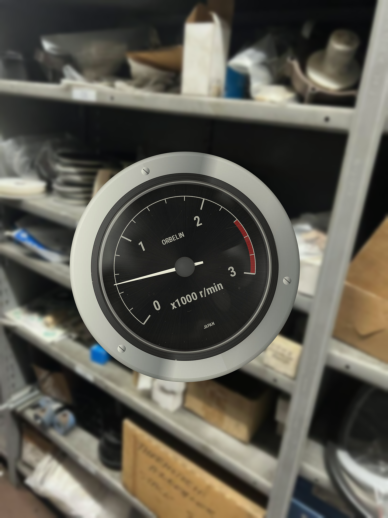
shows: 500 rpm
